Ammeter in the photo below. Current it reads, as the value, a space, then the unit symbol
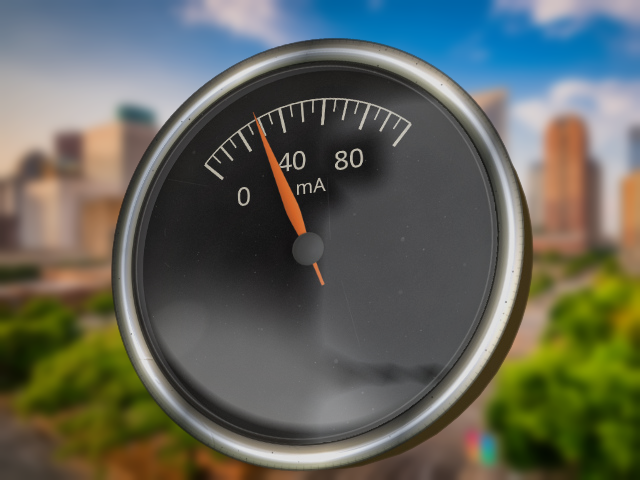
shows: 30 mA
